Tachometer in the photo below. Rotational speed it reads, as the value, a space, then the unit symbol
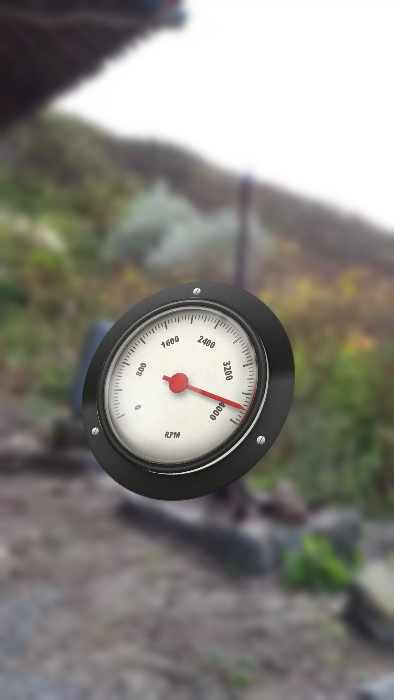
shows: 3800 rpm
